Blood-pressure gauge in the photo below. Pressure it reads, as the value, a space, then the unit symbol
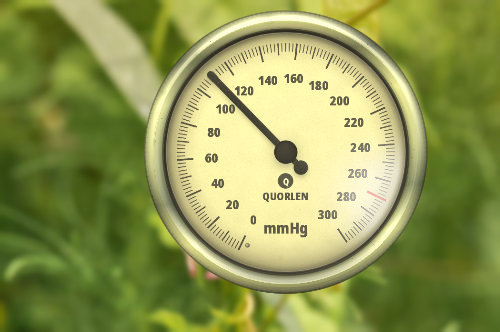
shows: 110 mmHg
